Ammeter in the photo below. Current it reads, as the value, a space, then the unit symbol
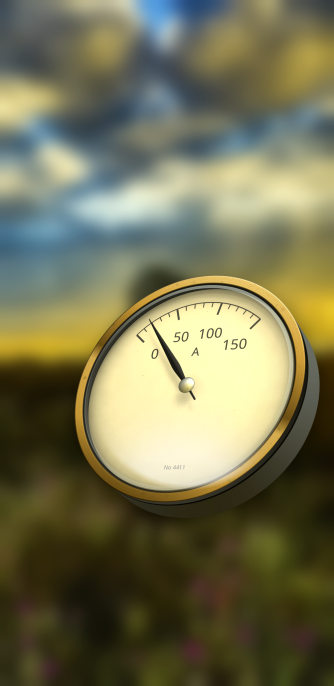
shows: 20 A
